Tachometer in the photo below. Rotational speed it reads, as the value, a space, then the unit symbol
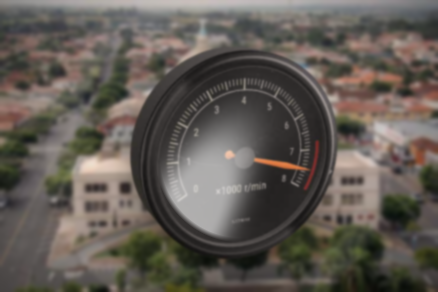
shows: 7500 rpm
